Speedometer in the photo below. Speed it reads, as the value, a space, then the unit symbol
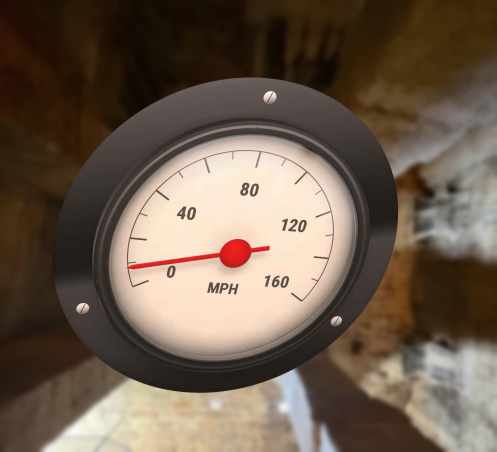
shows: 10 mph
